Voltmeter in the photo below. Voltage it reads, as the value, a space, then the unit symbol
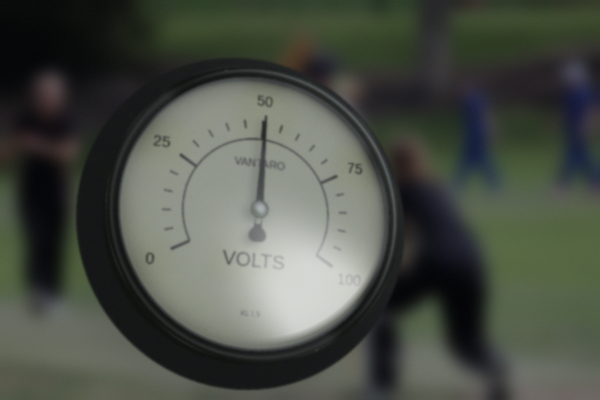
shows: 50 V
